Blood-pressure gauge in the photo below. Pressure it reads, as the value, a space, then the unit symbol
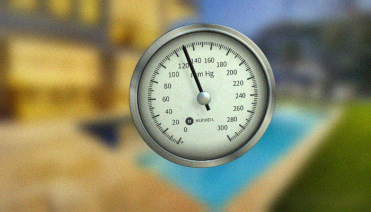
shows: 130 mmHg
